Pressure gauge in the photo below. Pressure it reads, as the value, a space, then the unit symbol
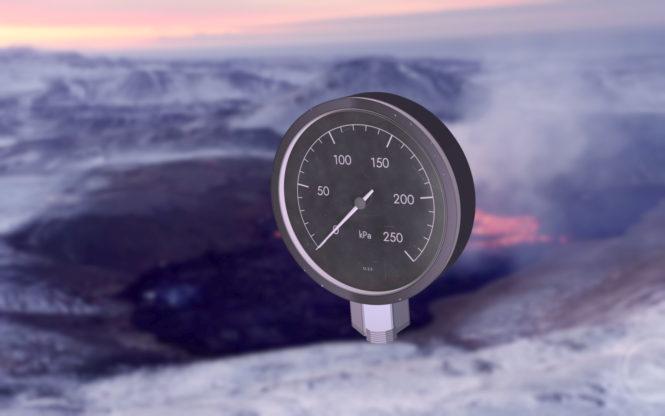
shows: 0 kPa
